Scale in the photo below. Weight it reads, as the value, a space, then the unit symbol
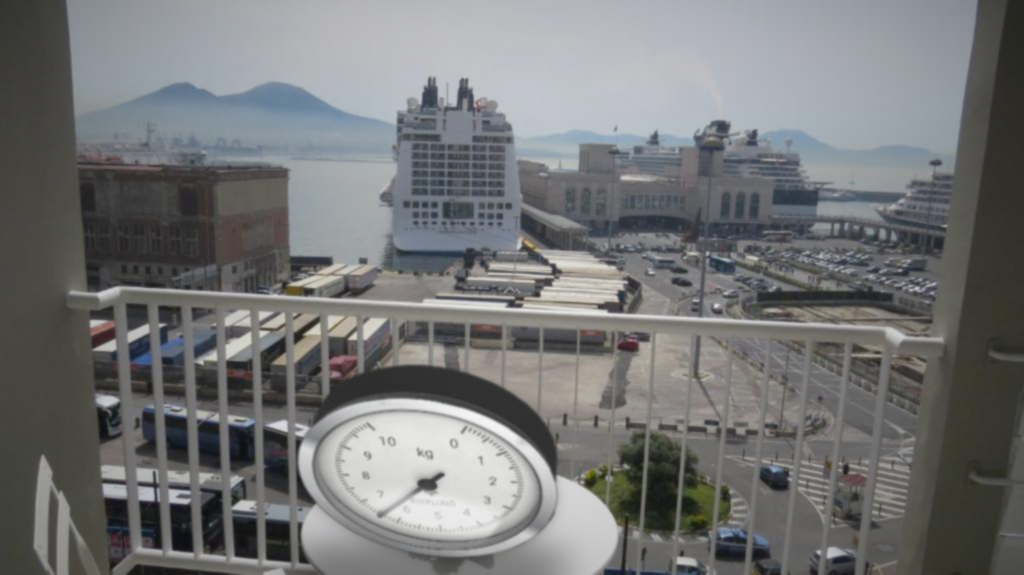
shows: 6.5 kg
